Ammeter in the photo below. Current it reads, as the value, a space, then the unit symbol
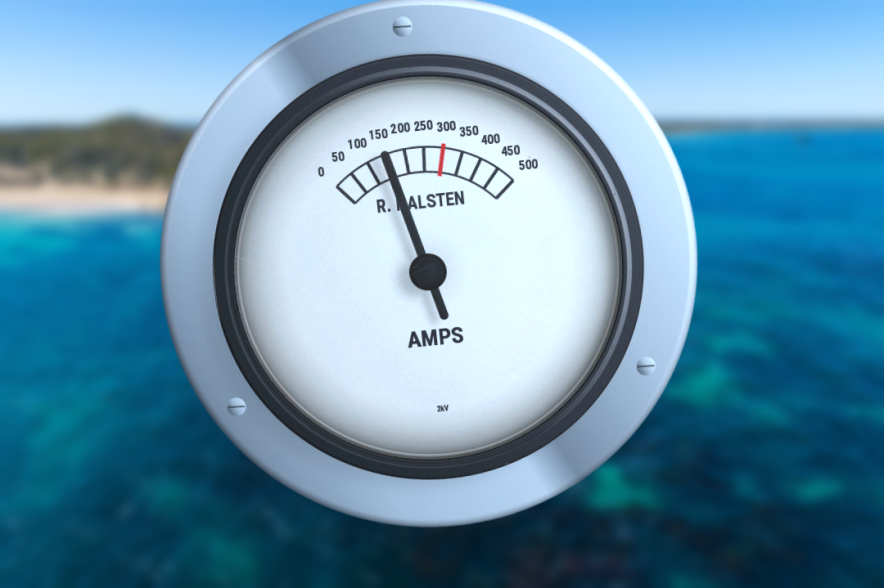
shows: 150 A
